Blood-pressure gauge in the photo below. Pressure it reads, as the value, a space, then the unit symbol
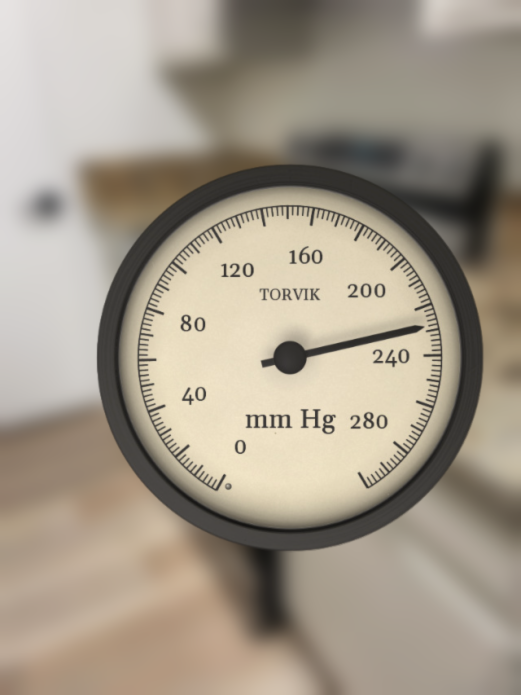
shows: 228 mmHg
